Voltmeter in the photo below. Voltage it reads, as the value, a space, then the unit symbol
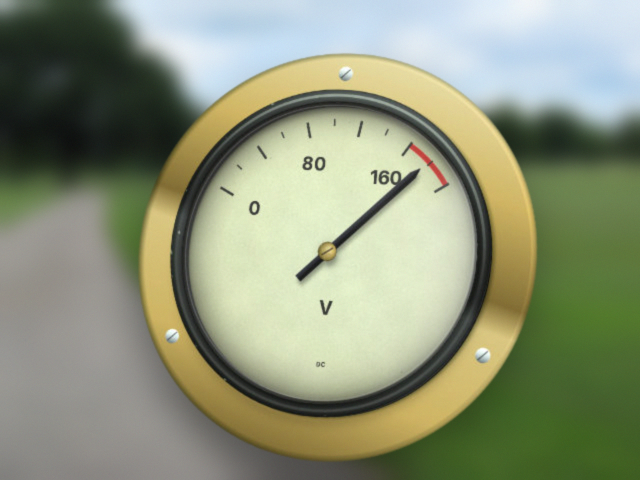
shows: 180 V
